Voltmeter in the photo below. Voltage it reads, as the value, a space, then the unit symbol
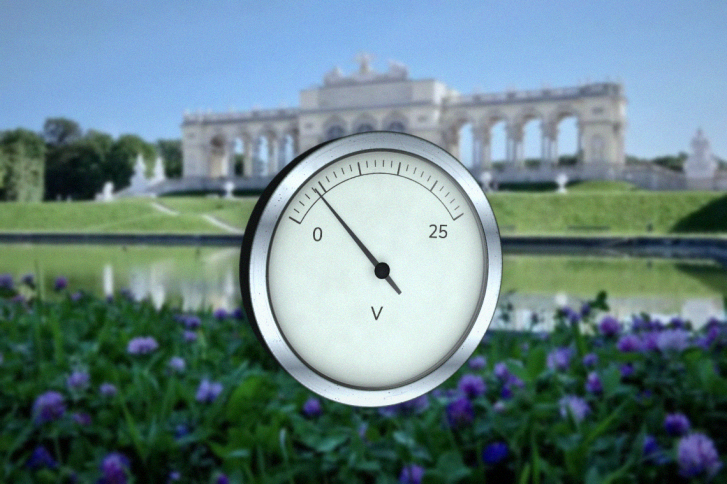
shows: 4 V
